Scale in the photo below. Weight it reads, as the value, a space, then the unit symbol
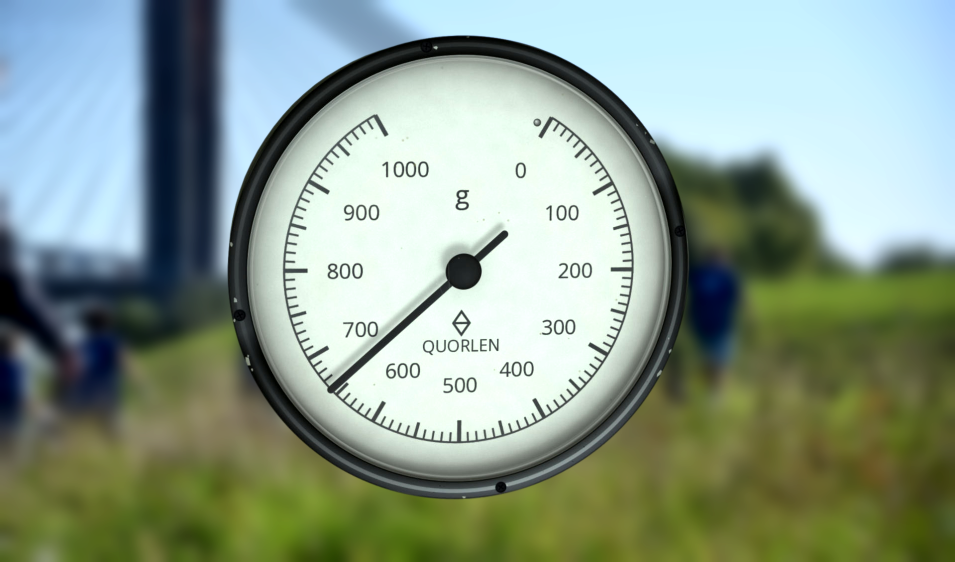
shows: 660 g
